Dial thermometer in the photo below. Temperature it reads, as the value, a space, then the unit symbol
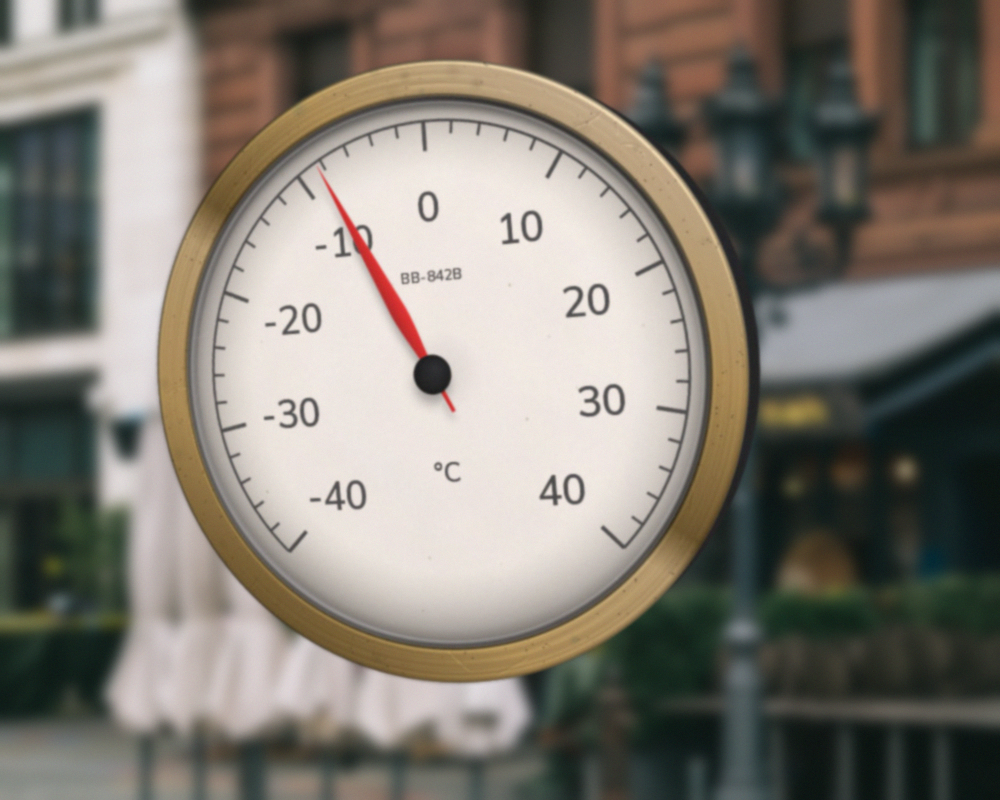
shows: -8 °C
